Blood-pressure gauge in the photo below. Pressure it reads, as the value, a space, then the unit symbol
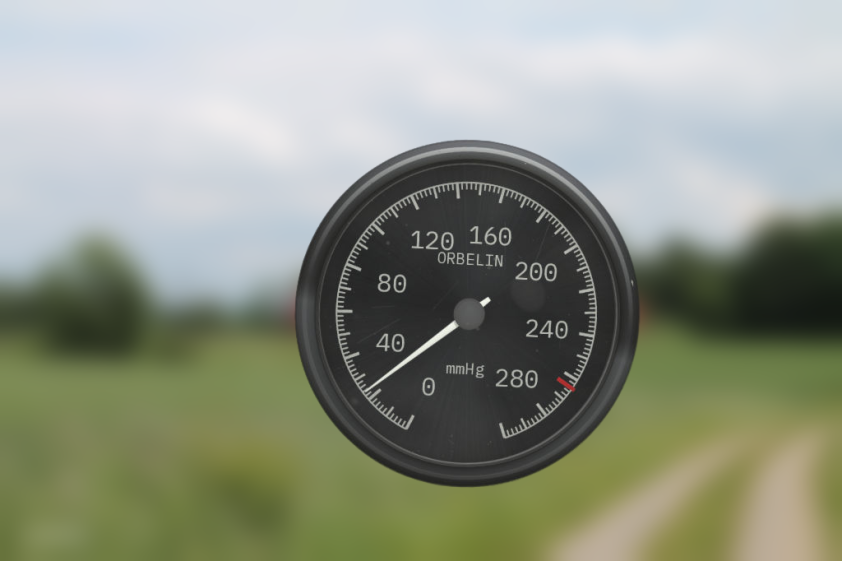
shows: 24 mmHg
